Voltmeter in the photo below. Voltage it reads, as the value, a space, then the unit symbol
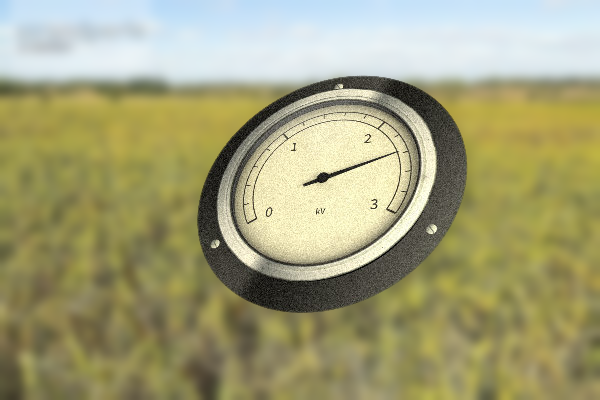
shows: 2.4 kV
